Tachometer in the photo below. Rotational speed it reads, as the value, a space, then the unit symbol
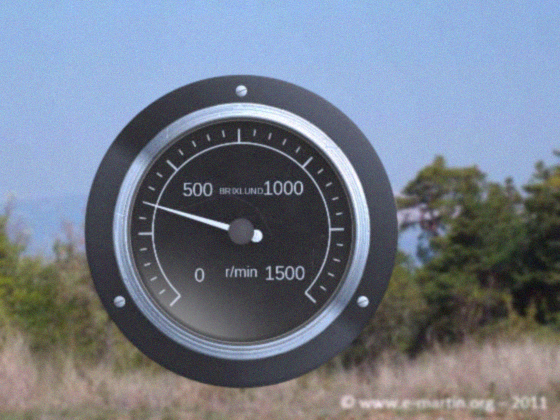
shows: 350 rpm
